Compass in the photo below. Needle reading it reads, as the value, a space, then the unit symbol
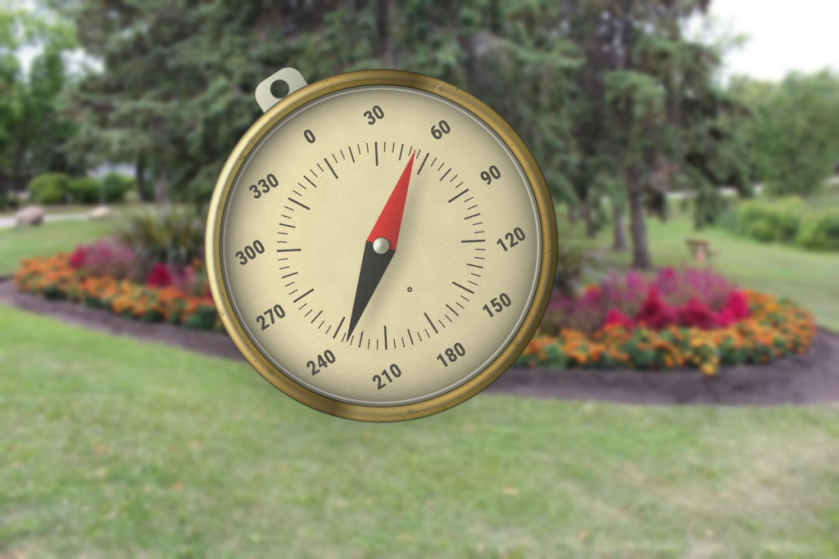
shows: 52.5 °
